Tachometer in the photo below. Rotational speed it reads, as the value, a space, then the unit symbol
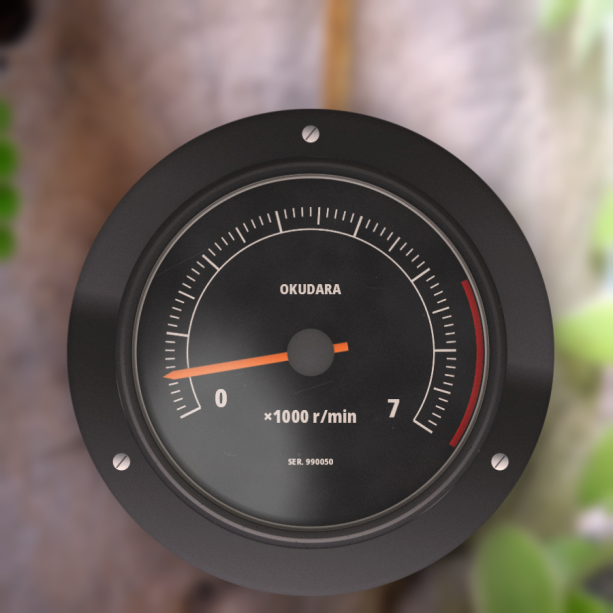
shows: 500 rpm
